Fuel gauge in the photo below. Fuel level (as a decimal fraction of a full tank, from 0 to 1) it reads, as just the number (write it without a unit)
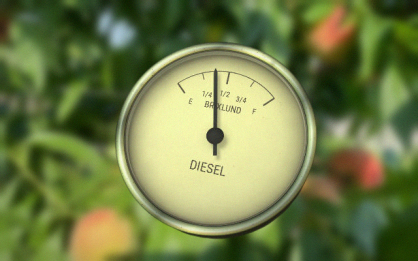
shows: 0.375
